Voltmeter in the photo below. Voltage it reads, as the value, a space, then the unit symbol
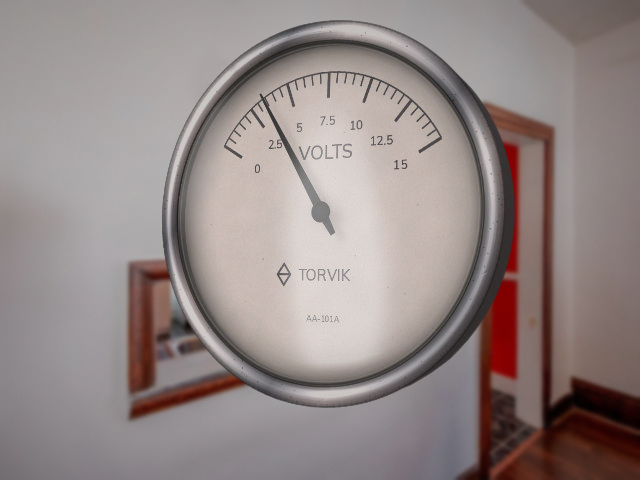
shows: 3.5 V
